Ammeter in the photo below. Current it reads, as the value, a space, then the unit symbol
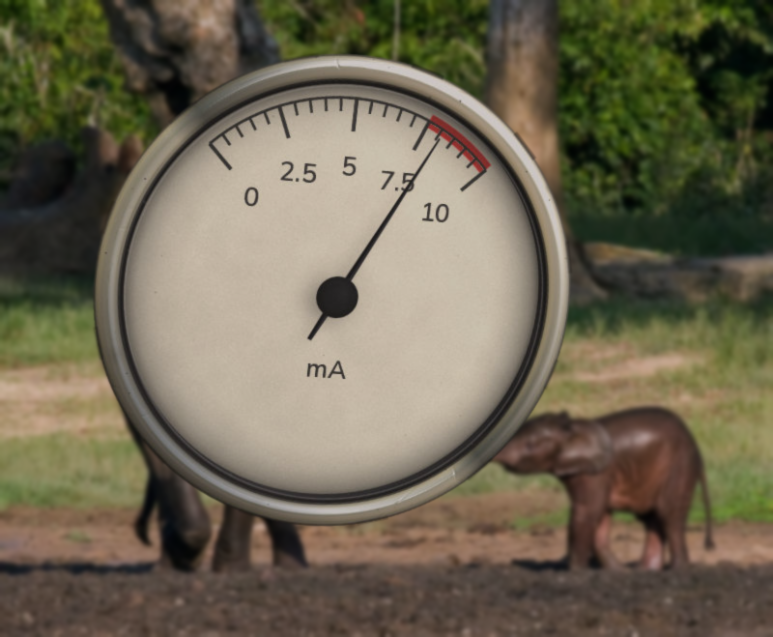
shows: 8 mA
